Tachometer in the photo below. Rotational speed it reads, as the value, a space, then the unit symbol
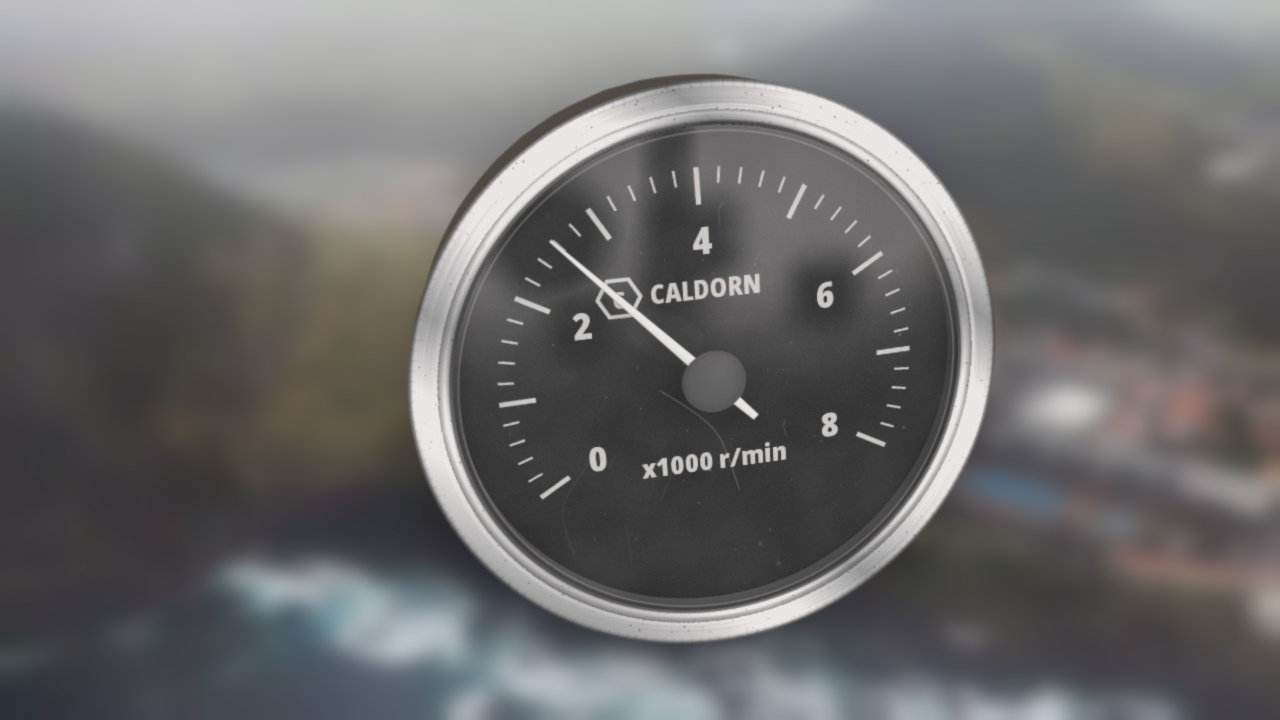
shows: 2600 rpm
